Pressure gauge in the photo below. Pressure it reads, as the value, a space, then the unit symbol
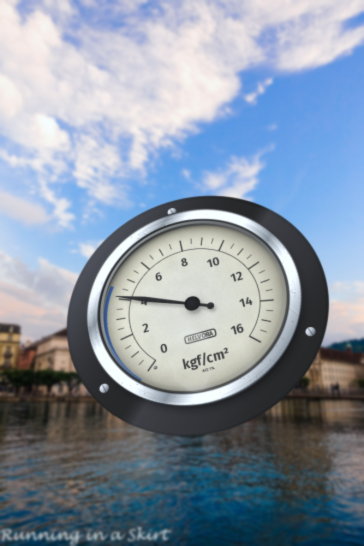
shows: 4 kg/cm²
